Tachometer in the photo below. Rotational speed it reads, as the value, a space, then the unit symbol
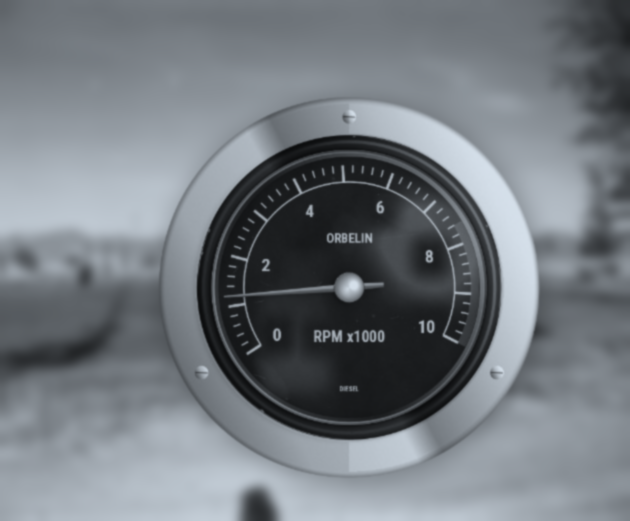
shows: 1200 rpm
